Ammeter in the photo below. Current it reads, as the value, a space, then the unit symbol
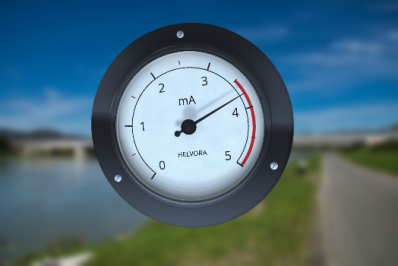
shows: 3.75 mA
